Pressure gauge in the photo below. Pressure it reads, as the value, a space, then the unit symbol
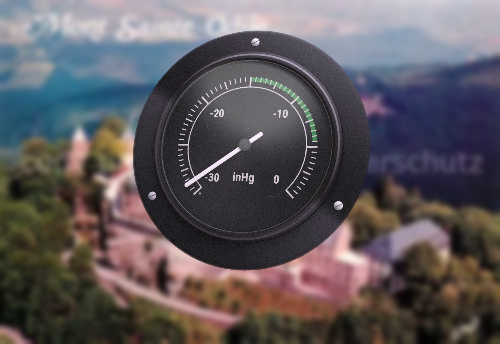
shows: -29 inHg
